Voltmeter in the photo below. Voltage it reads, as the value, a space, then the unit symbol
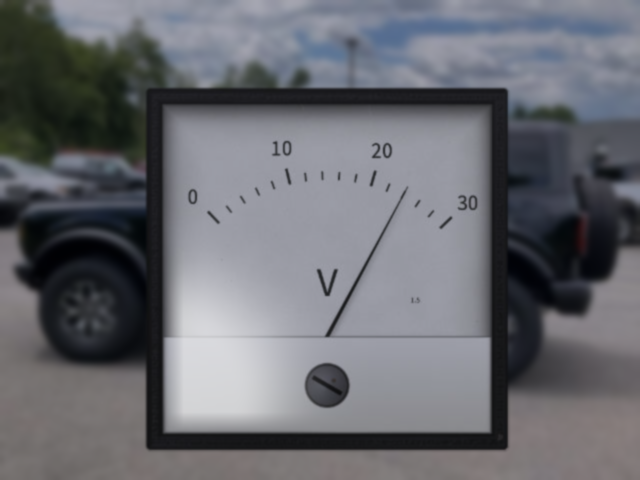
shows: 24 V
